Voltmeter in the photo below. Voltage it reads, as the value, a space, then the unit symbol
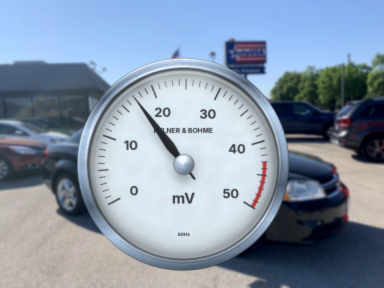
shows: 17 mV
